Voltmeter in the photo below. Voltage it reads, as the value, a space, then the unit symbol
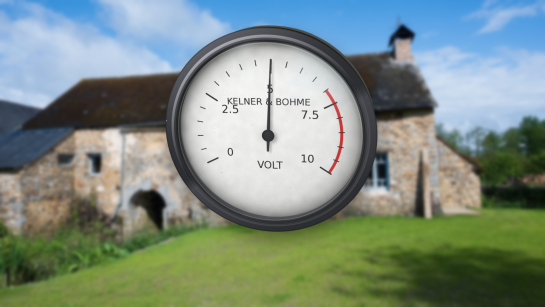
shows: 5 V
